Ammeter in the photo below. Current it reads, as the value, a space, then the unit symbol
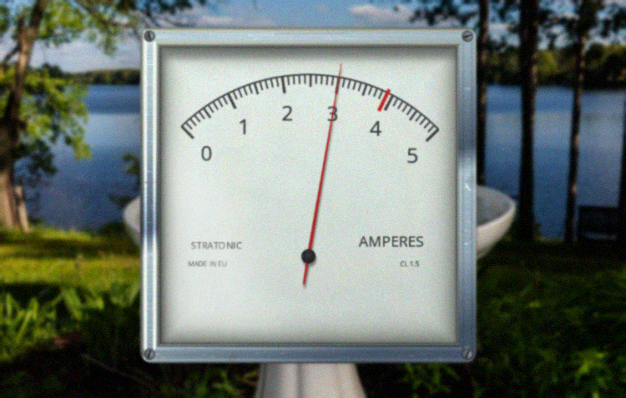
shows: 3 A
